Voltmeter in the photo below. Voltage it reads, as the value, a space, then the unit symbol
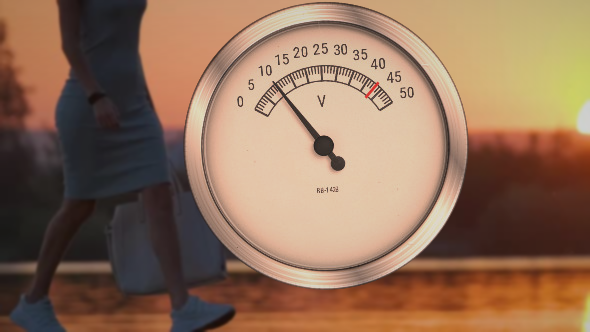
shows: 10 V
